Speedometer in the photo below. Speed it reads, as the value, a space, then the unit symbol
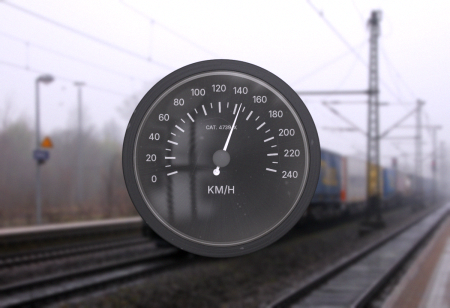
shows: 145 km/h
